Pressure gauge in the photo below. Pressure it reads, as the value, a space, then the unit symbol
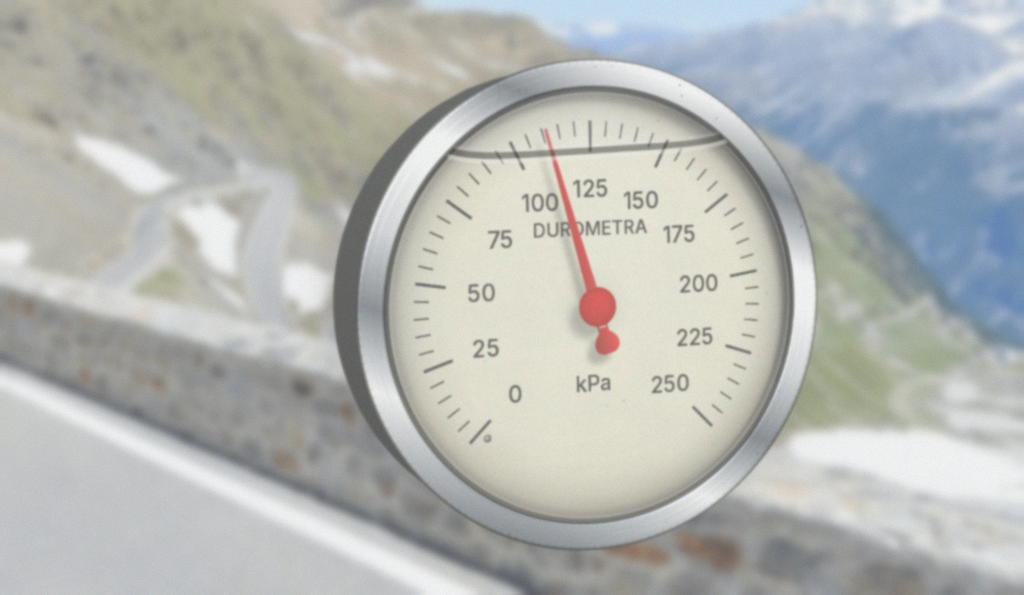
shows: 110 kPa
